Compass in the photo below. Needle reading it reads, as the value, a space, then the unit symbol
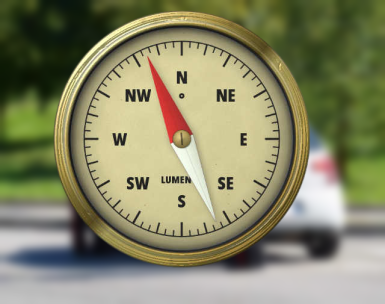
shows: 337.5 °
